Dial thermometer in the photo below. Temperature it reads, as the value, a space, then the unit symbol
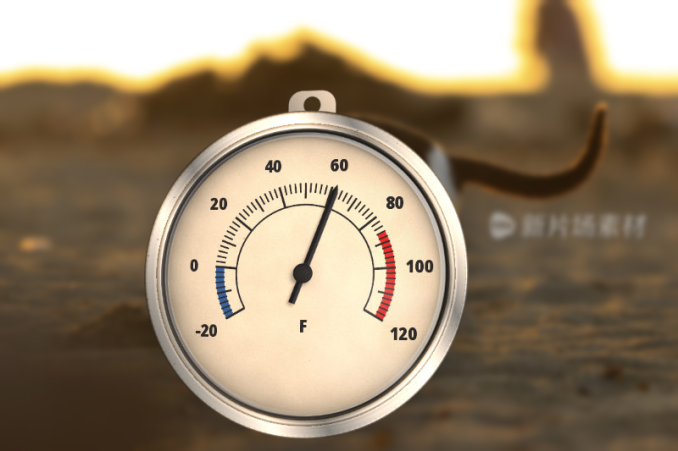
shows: 62 °F
